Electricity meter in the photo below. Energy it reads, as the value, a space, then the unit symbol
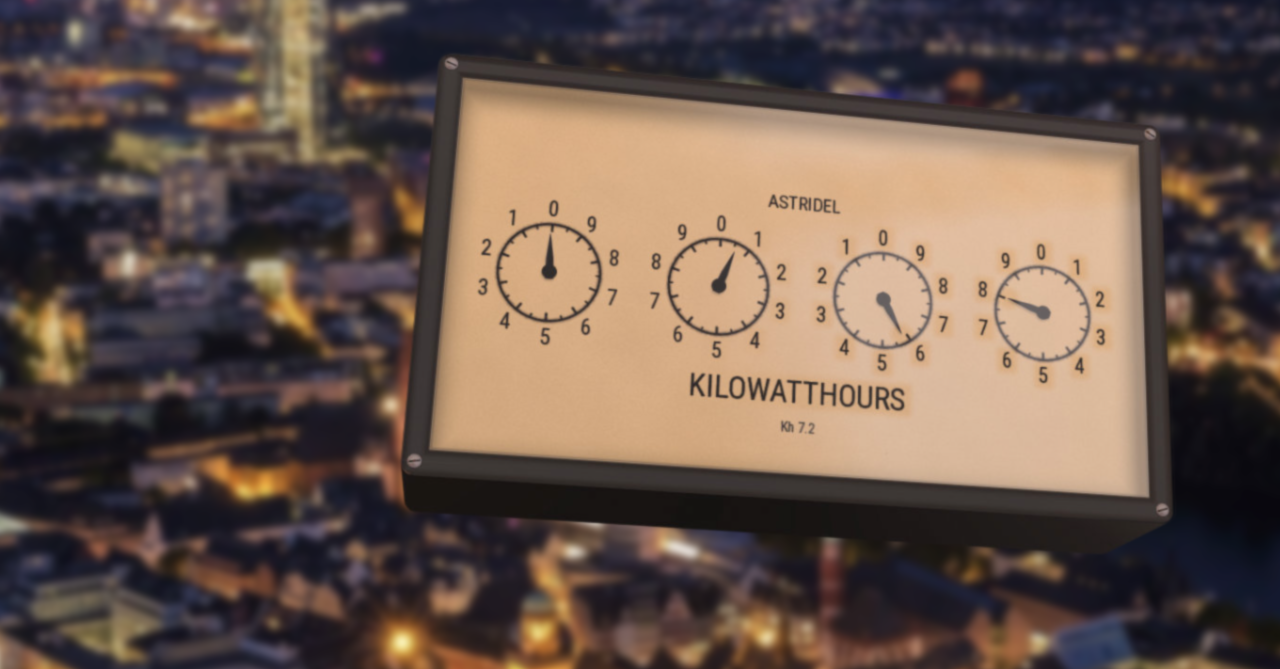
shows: 58 kWh
